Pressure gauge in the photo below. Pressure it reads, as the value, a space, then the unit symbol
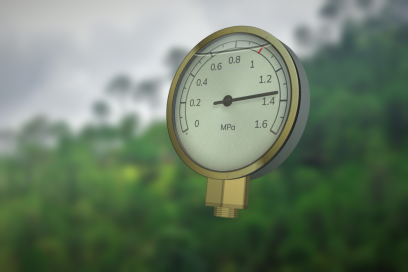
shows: 1.35 MPa
